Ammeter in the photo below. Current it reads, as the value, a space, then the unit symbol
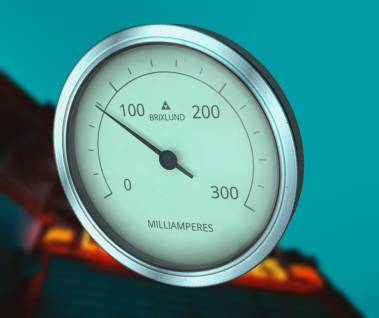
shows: 80 mA
